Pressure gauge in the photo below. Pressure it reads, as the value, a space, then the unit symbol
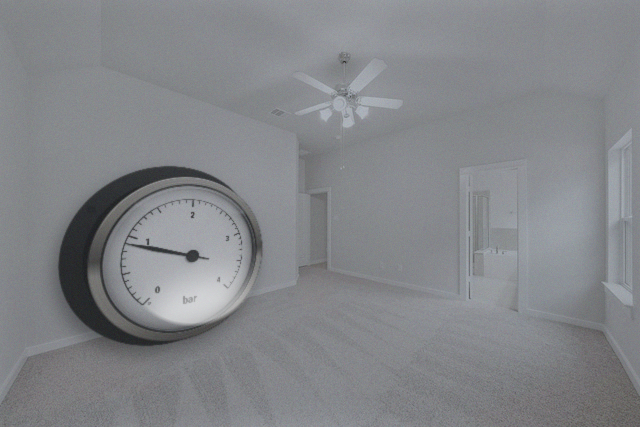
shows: 0.9 bar
